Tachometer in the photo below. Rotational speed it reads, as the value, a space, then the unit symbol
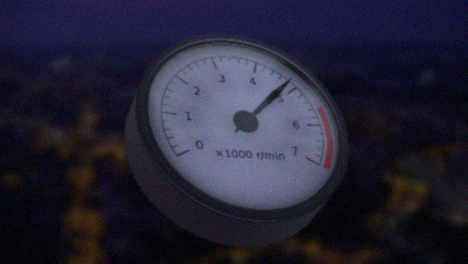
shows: 4800 rpm
